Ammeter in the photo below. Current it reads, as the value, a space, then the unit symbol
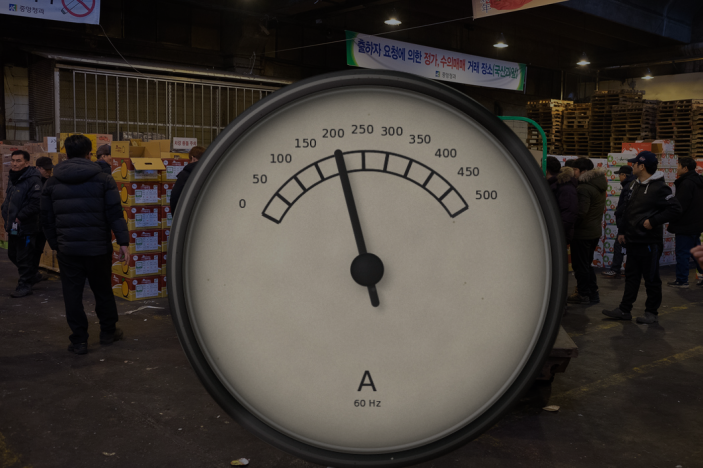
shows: 200 A
